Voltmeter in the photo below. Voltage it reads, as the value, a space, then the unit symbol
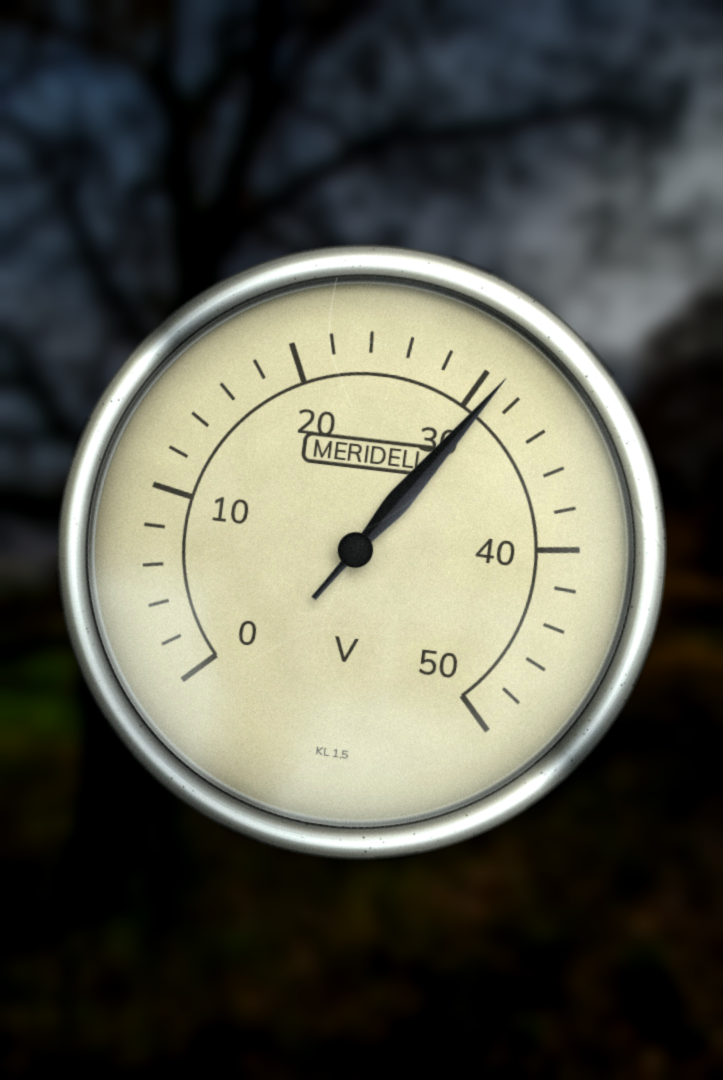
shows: 31 V
